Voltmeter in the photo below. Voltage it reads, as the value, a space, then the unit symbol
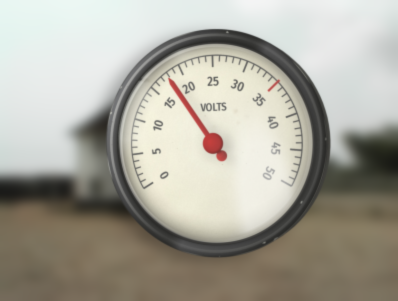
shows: 18 V
